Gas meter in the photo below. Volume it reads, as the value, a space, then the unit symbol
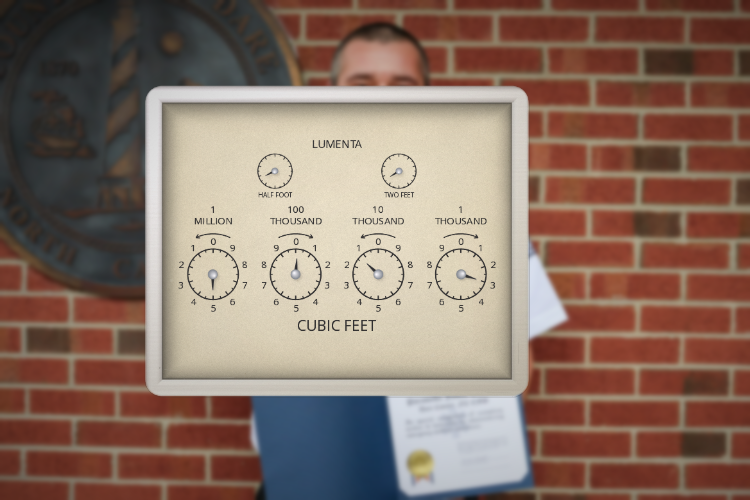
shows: 501300 ft³
